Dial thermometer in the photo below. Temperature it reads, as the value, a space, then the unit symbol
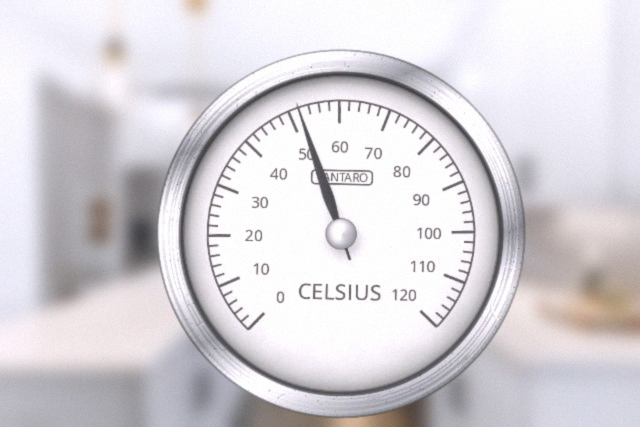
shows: 52 °C
